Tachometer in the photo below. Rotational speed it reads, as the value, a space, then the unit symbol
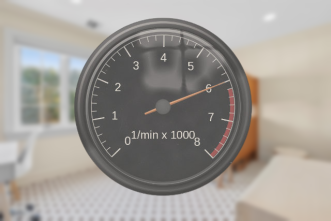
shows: 6000 rpm
